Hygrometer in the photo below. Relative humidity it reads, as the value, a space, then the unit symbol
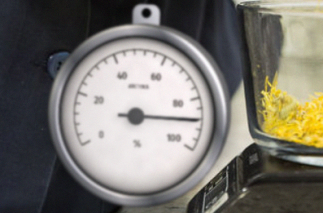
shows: 88 %
